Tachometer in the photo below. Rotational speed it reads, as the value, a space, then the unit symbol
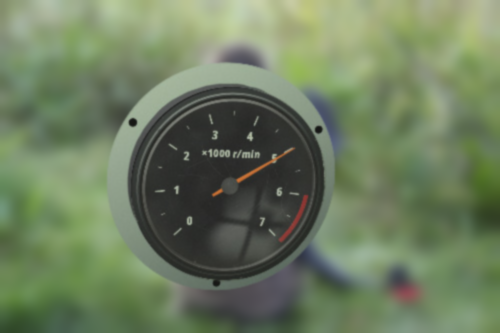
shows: 5000 rpm
